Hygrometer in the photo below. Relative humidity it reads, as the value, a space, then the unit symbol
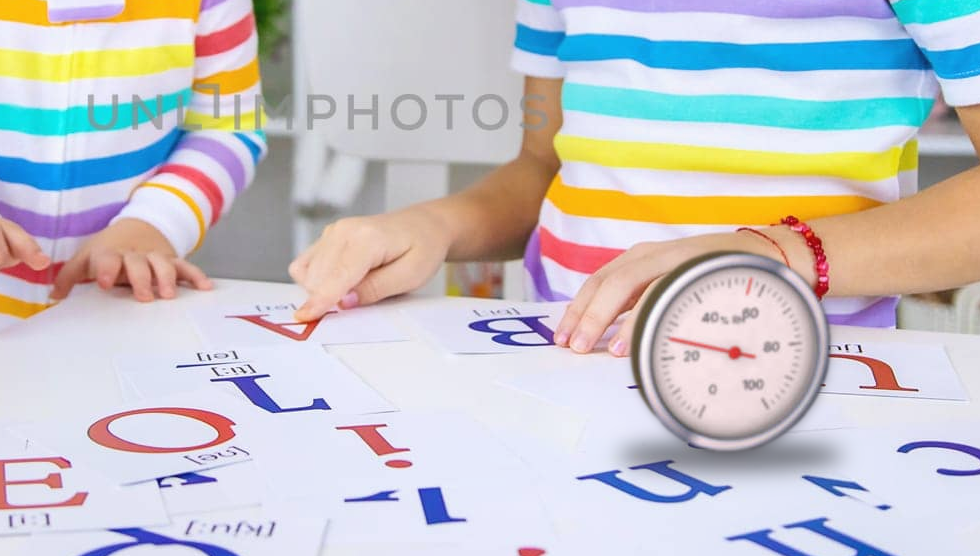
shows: 26 %
